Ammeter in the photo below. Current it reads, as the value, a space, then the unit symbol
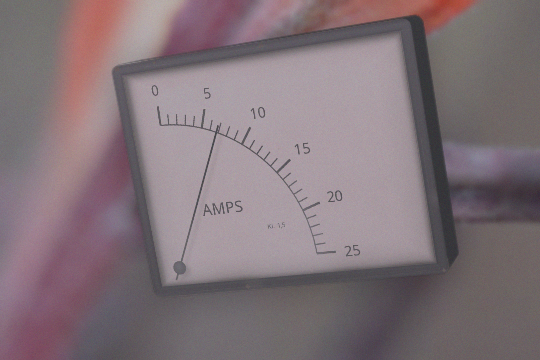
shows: 7 A
